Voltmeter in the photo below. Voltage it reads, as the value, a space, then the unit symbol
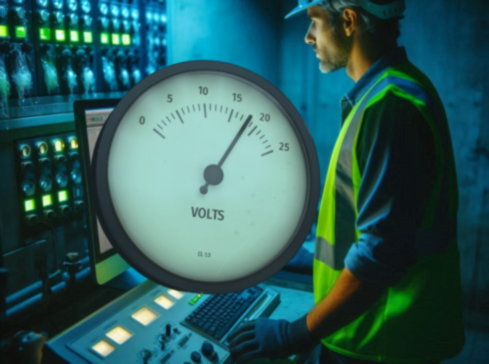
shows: 18 V
